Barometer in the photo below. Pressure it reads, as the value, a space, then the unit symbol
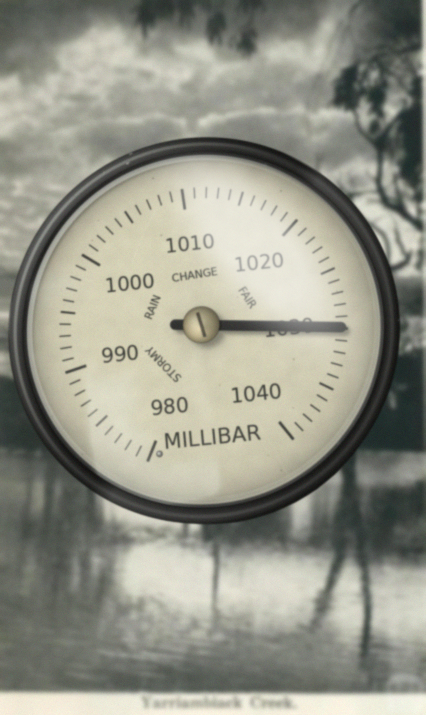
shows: 1030 mbar
